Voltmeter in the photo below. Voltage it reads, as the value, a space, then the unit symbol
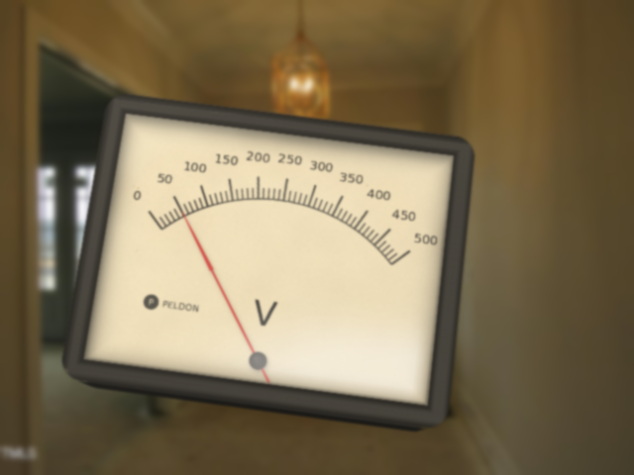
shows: 50 V
